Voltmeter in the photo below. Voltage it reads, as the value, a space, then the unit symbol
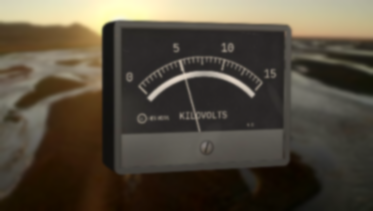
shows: 5 kV
